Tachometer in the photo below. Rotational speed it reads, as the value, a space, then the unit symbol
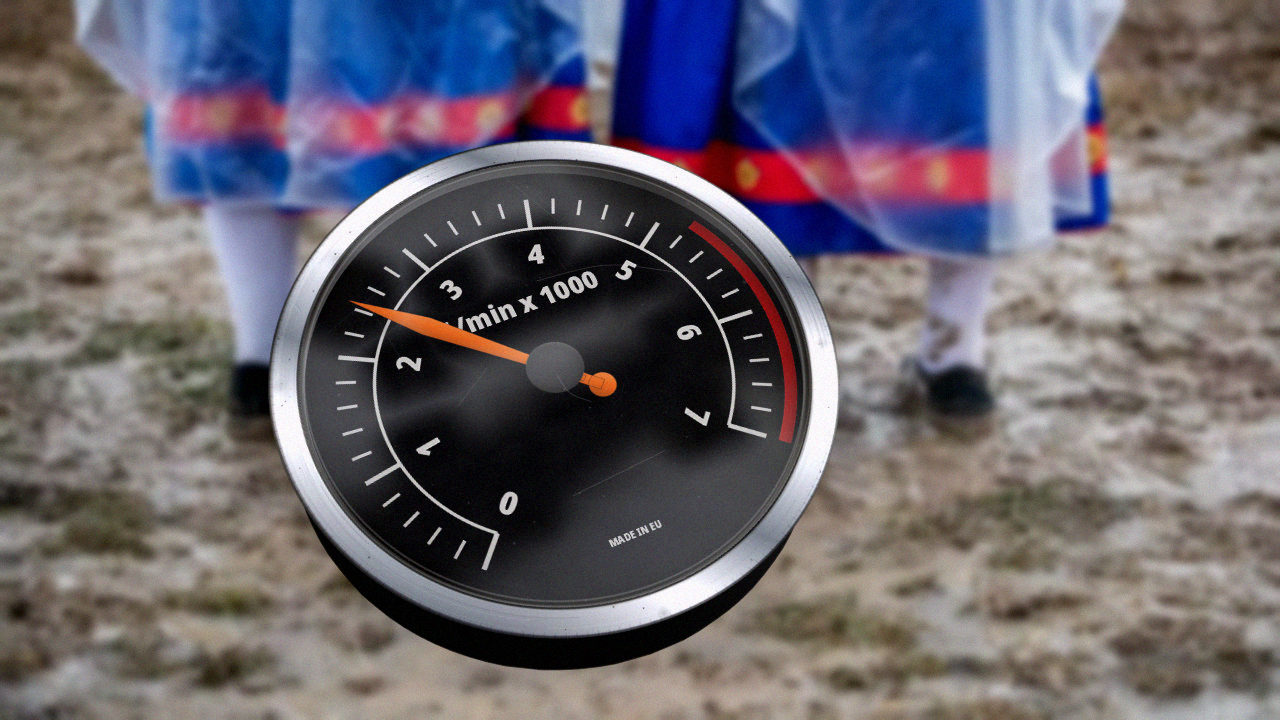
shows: 2400 rpm
